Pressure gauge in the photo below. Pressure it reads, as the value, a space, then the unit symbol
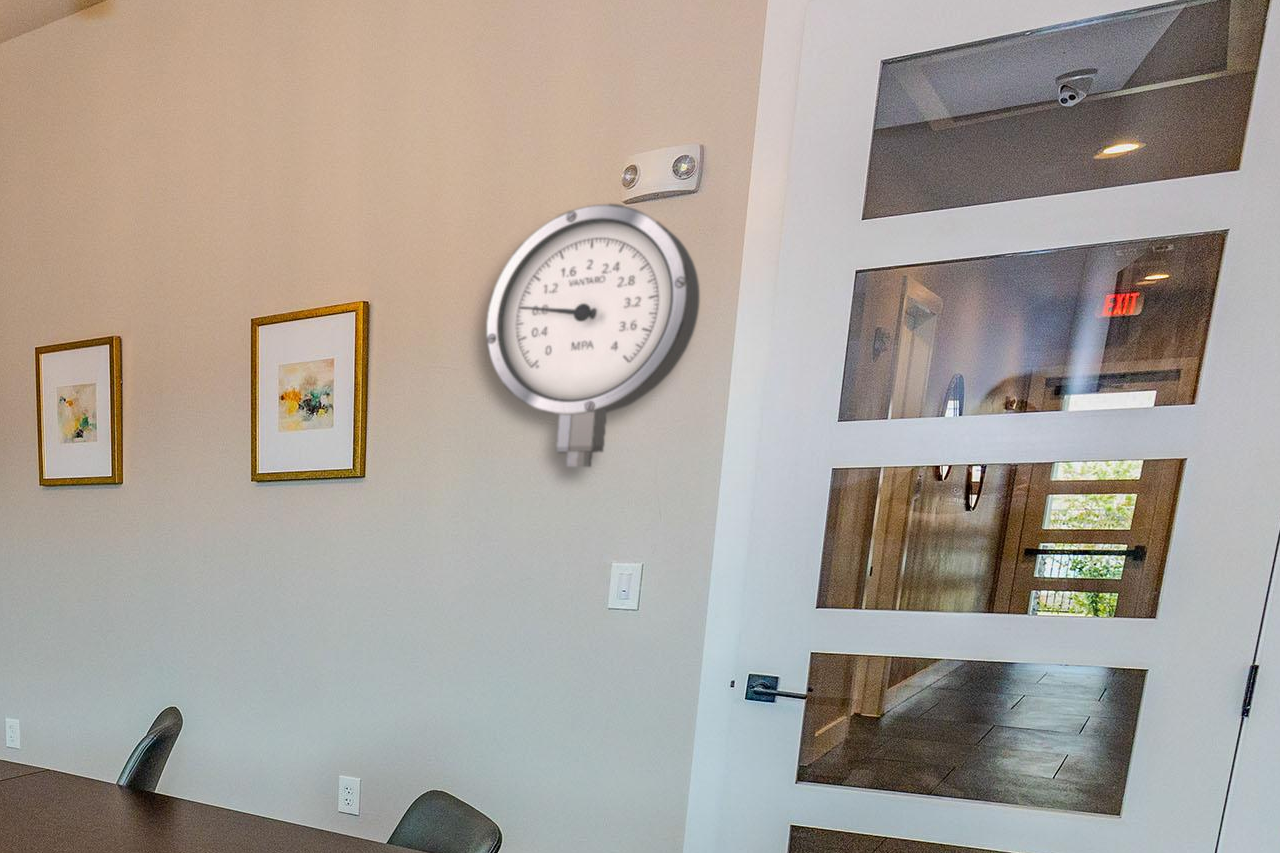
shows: 0.8 MPa
